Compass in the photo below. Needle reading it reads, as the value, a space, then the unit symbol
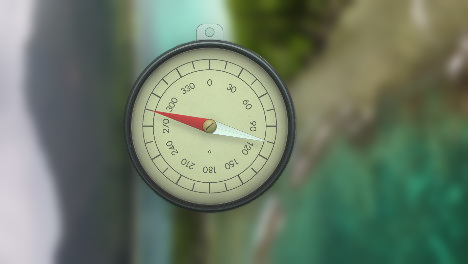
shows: 285 °
